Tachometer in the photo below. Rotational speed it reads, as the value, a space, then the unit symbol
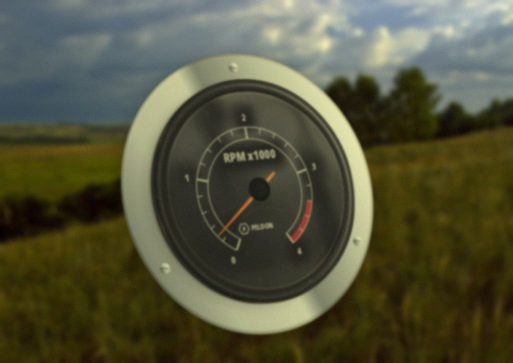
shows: 300 rpm
